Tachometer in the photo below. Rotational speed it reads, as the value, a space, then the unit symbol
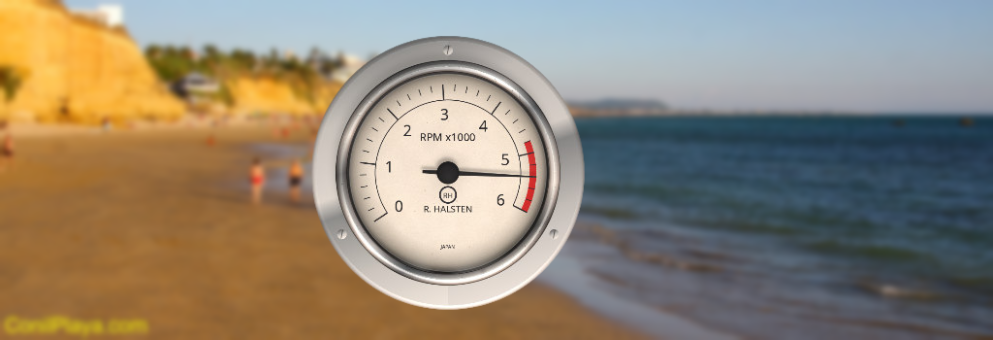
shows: 5400 rpm
